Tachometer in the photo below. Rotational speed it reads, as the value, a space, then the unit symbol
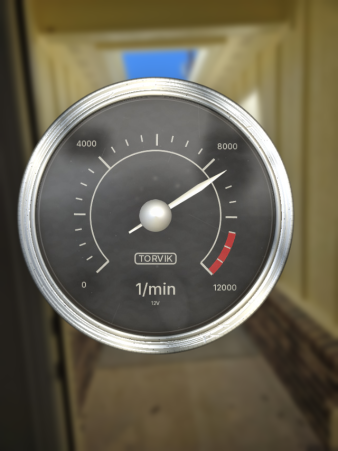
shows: 8500 rpm
